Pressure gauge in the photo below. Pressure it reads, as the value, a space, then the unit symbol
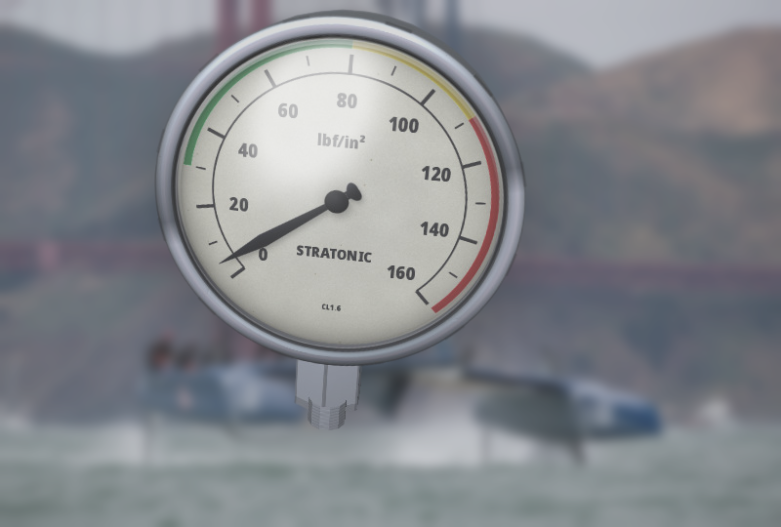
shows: 5 psi
